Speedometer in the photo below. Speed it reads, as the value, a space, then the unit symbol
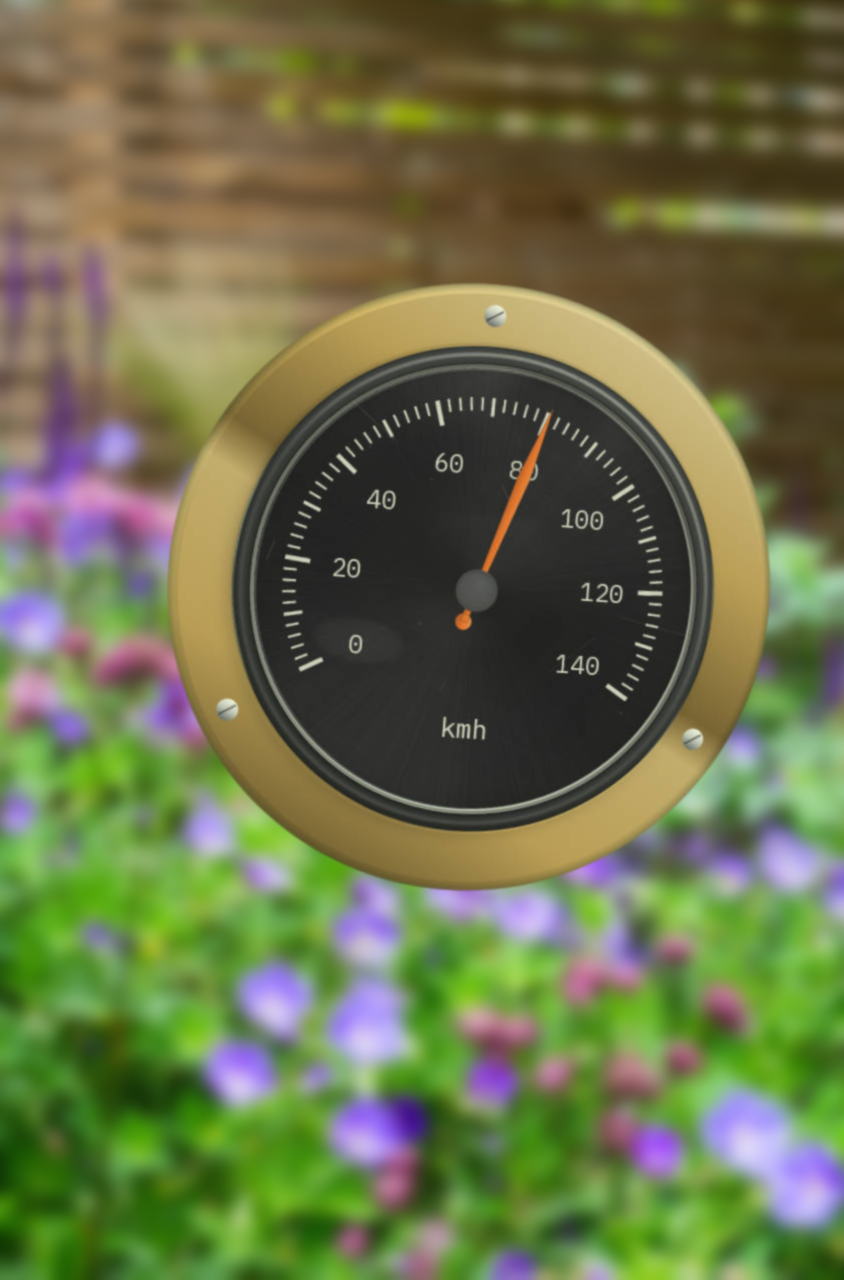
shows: 80 km/h
